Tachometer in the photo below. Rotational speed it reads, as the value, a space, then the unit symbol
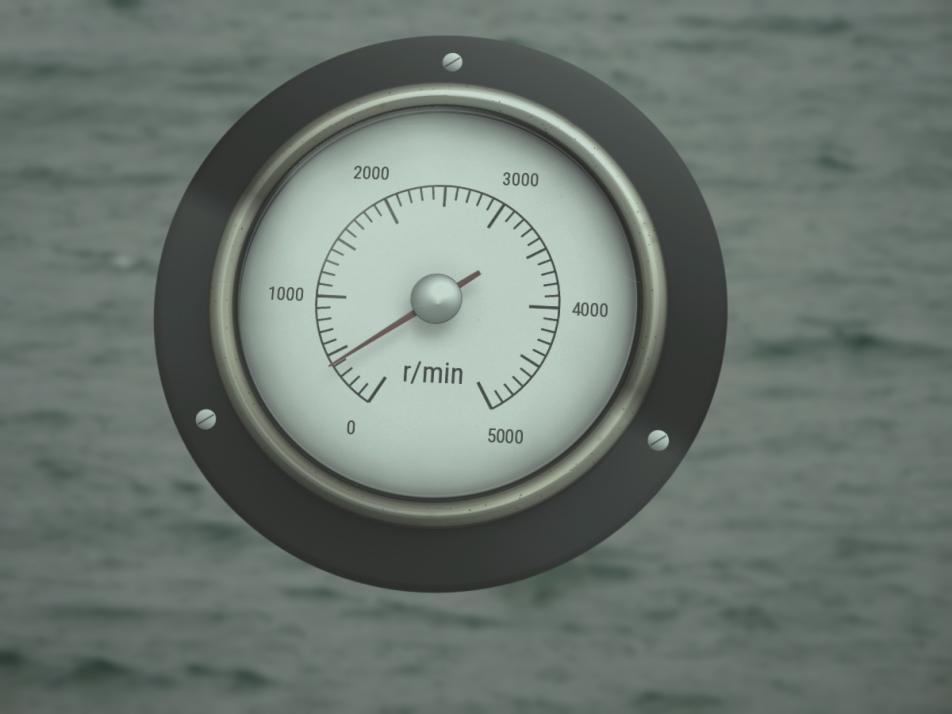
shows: 400 rpm
